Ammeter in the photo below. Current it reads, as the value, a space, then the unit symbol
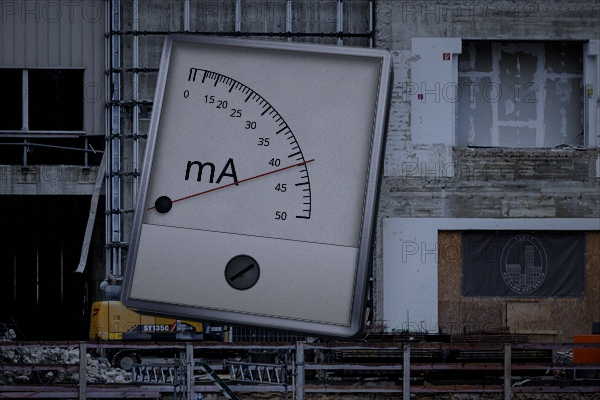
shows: 42 mA
